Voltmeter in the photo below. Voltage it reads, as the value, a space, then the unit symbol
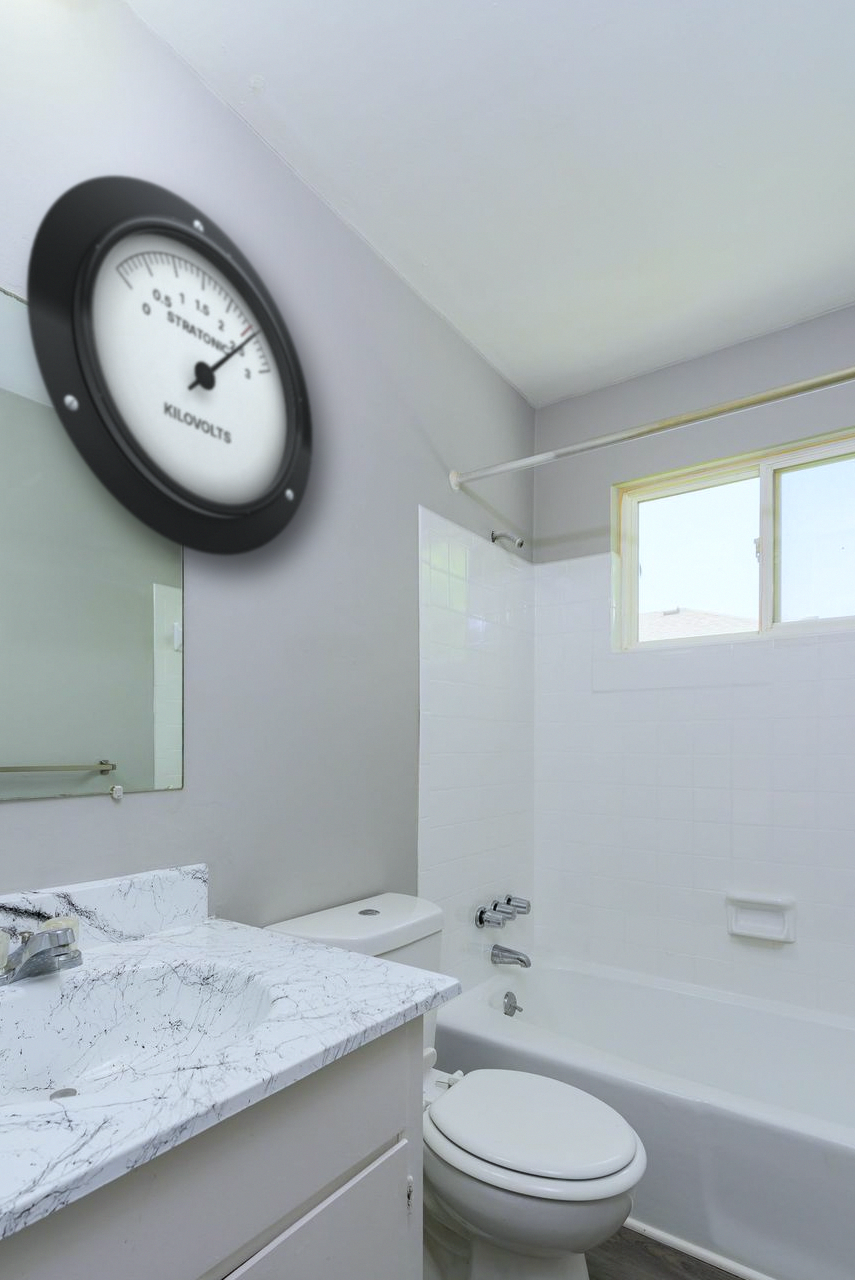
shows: 2.5 kV
